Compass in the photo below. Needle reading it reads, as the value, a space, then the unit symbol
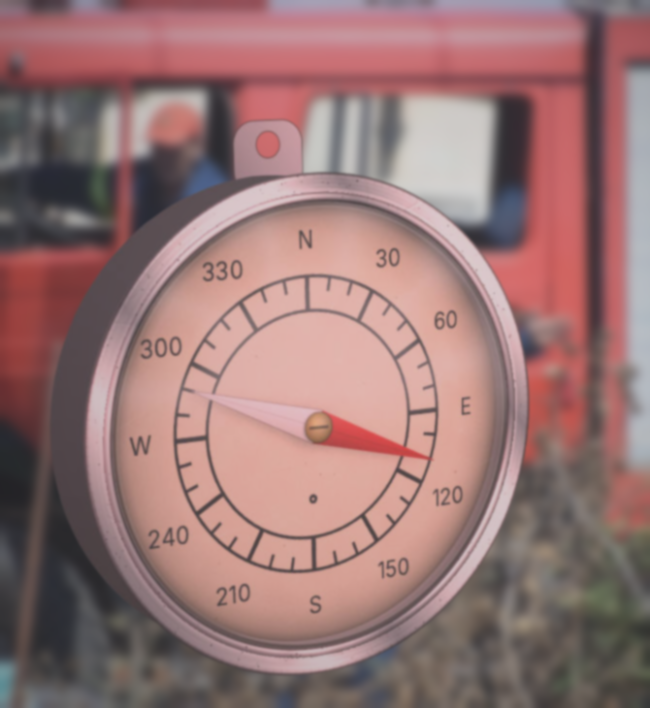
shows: 110 °
